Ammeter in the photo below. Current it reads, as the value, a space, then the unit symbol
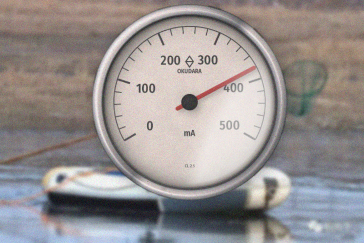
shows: 380 mA
